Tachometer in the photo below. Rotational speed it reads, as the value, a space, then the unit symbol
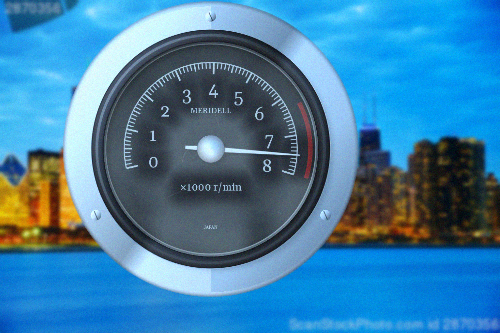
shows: 7500 rpm
